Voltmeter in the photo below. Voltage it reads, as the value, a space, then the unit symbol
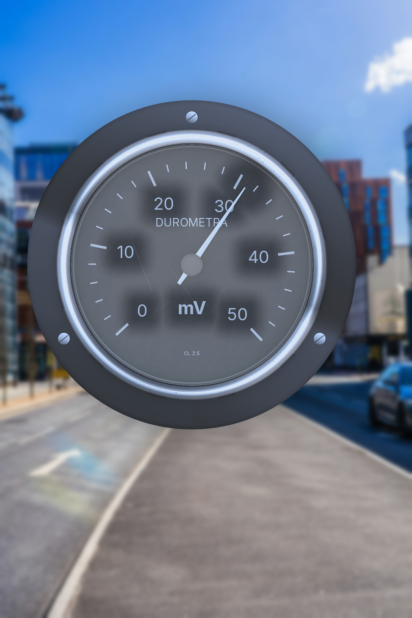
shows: 31 mV
